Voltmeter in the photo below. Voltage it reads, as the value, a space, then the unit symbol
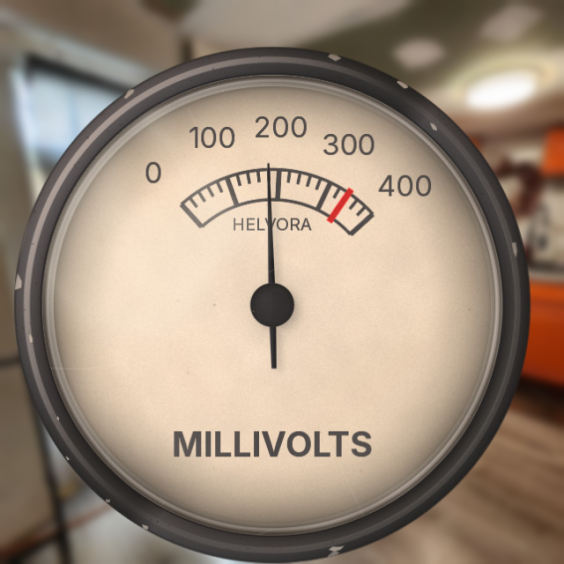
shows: 180 mV
